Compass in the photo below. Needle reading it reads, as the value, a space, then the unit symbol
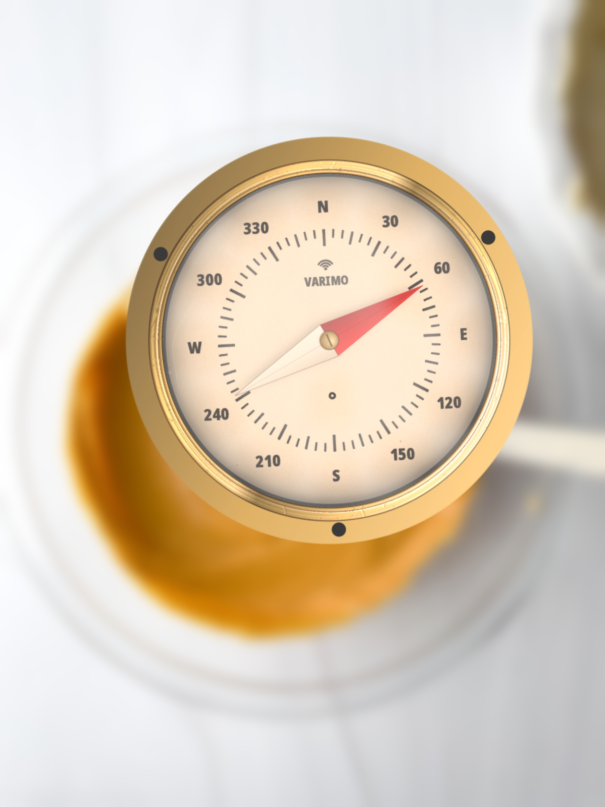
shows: 62.5 °
